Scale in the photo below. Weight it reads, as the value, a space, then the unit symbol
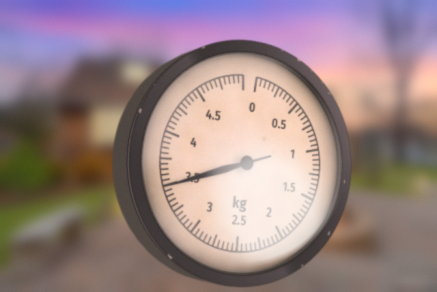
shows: 3.5 kg
